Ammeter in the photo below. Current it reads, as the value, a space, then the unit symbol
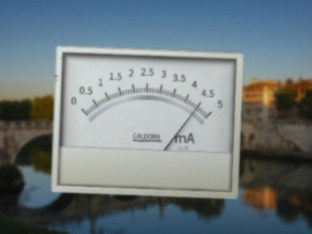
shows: 4.5 mA
